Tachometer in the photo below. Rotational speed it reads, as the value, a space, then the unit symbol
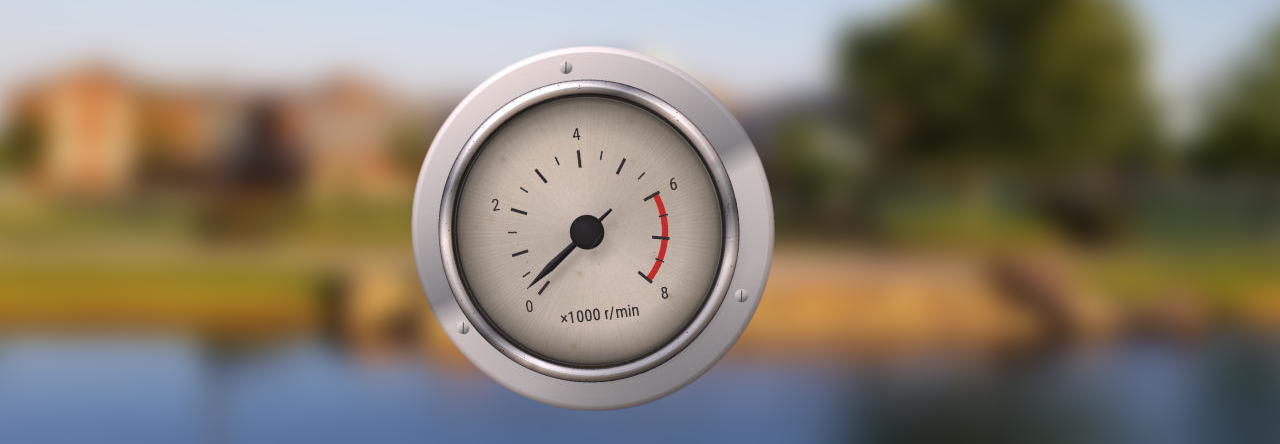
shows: 250 rpm
